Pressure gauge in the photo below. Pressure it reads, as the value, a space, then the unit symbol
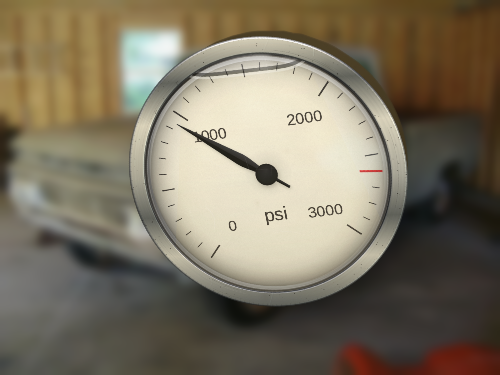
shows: 950 psi
